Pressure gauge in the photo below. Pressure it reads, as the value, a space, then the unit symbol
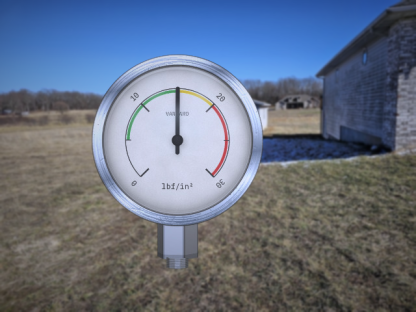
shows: 15 psi
